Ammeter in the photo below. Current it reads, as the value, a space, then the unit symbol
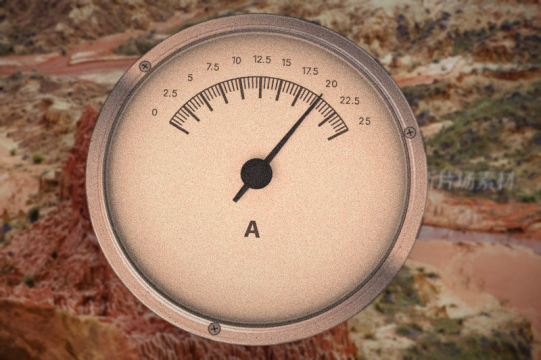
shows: 20 A
